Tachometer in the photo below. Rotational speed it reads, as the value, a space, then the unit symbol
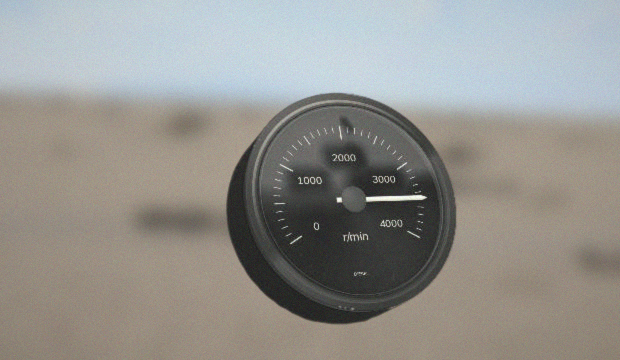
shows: 3500 rpm
